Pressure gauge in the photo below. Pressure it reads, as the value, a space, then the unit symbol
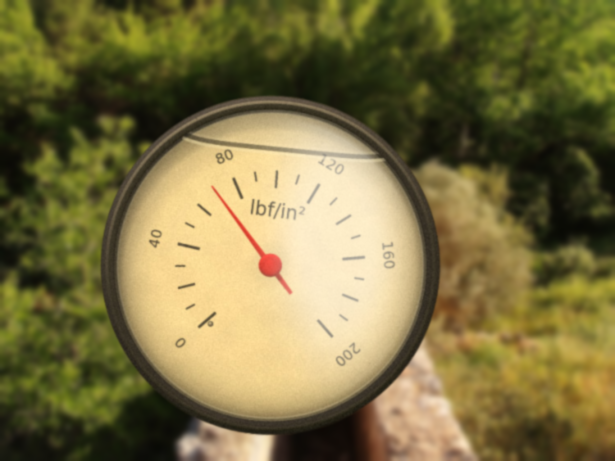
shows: 70 psi
